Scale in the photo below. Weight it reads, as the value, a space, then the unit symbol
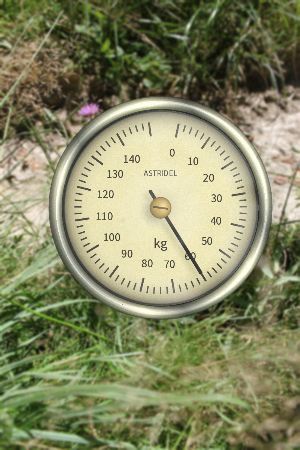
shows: 60 kg
